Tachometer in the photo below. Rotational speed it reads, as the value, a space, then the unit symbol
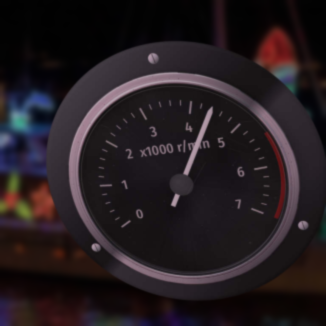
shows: 4400 rpm
